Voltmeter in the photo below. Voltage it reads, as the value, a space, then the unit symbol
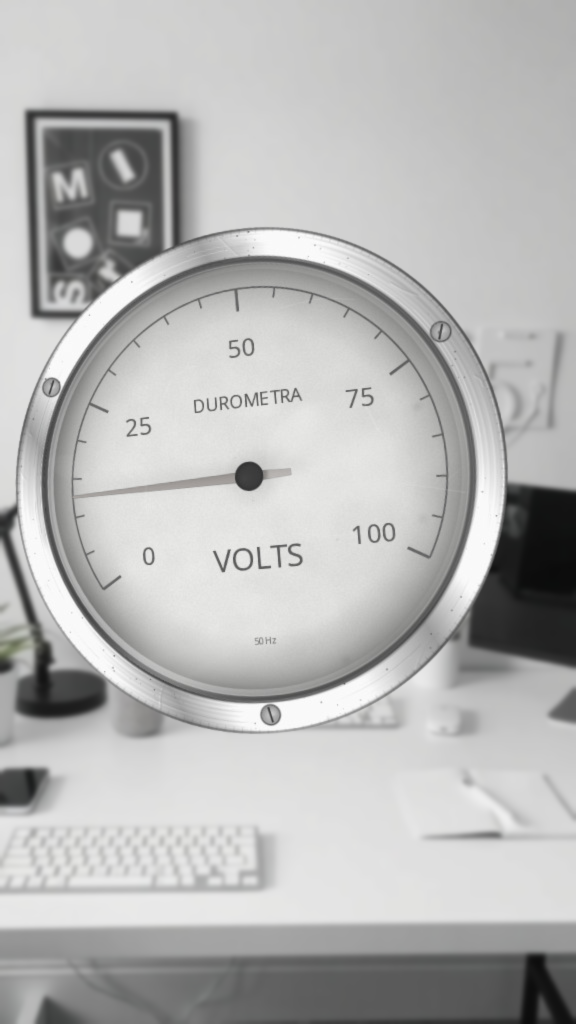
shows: 12.5 V
